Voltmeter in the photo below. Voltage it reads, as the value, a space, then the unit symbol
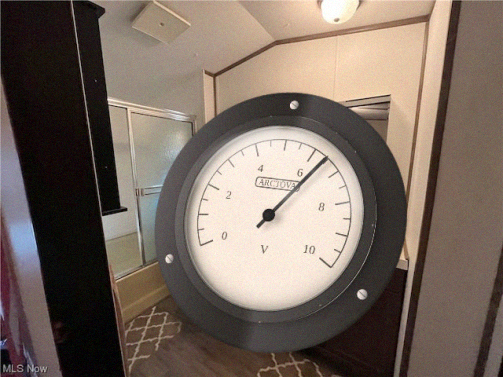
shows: 6.5 V
